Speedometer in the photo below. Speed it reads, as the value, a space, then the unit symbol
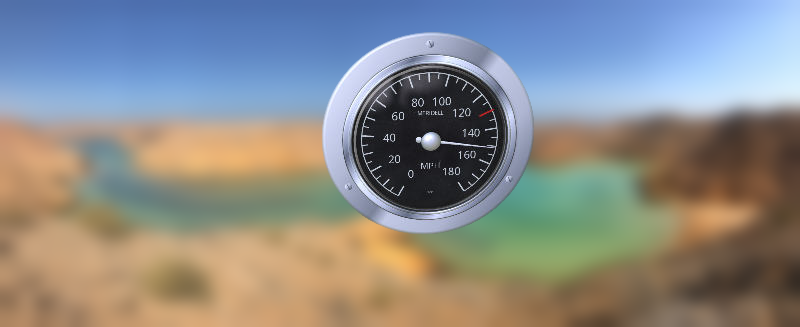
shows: 150 mph
